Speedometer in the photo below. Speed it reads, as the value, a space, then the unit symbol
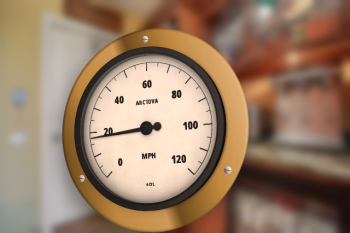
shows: 17.5 mph
